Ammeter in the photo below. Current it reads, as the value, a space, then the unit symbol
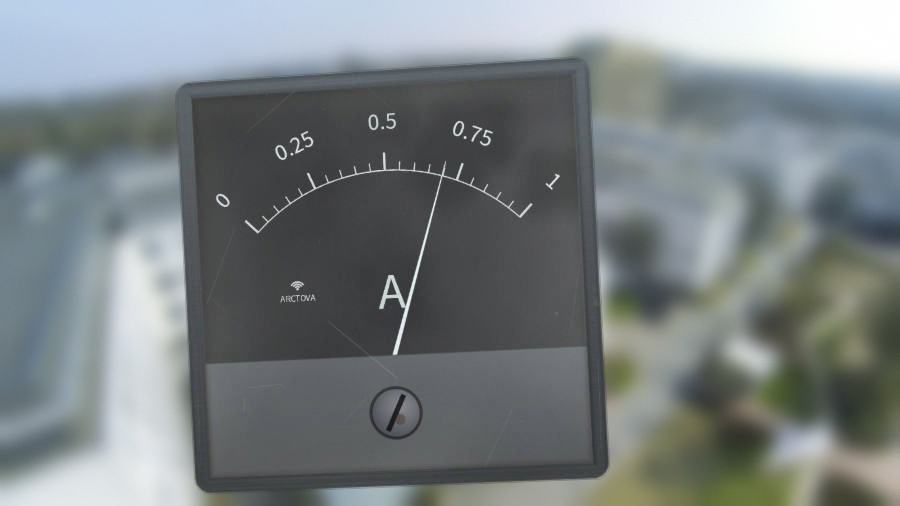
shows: 0.7 A
